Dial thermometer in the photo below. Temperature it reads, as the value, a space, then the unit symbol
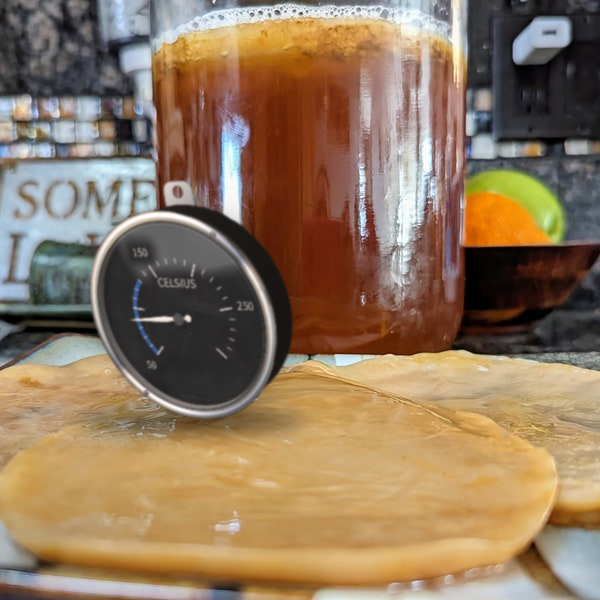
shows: 90 °C
